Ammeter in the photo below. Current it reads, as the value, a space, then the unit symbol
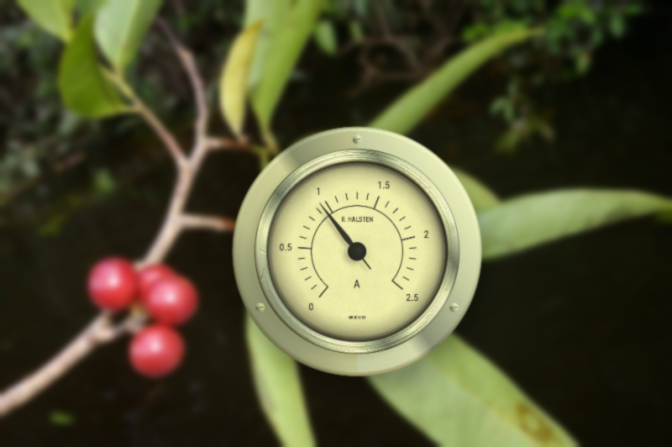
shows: 0.95 A
